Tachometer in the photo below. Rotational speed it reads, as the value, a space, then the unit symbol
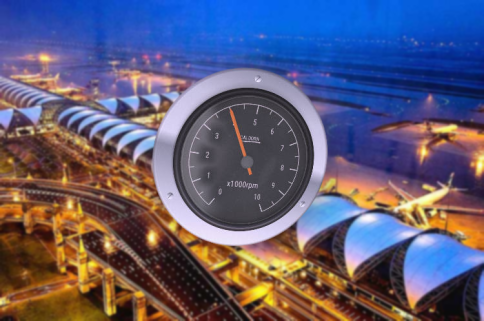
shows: 4000 rpm
